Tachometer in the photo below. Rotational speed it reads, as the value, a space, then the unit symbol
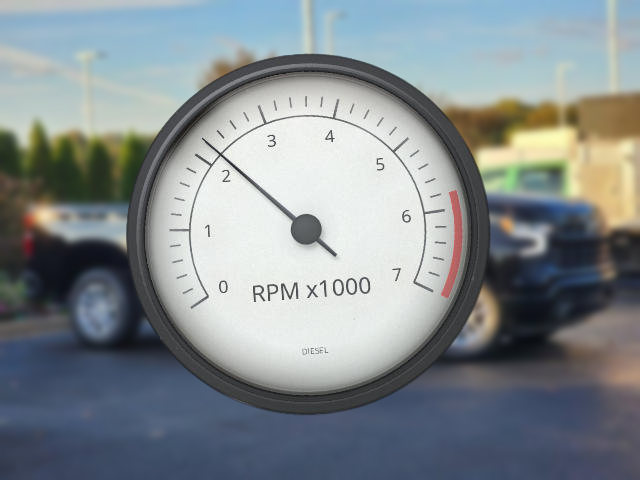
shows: 2200 rpm
